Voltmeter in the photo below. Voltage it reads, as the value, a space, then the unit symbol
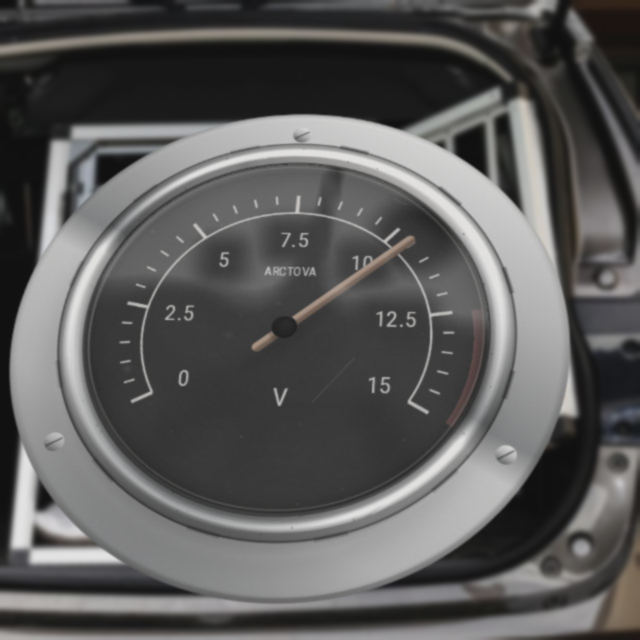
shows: 10.5 V
